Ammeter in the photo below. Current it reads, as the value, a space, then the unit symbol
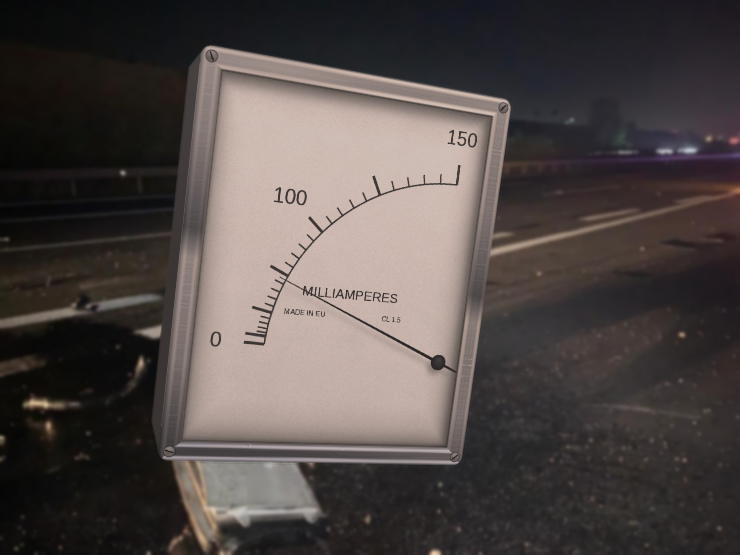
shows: 72.5 mA
